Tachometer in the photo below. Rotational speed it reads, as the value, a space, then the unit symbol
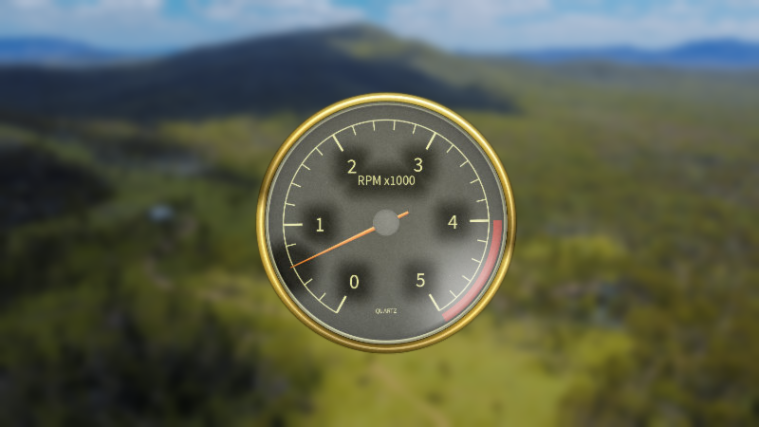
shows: 600 rpm
